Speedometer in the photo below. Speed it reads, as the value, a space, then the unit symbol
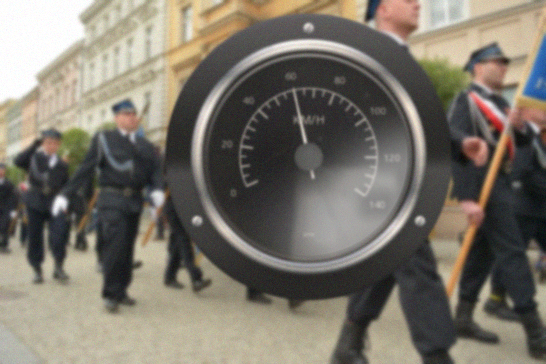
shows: 60 km/h
